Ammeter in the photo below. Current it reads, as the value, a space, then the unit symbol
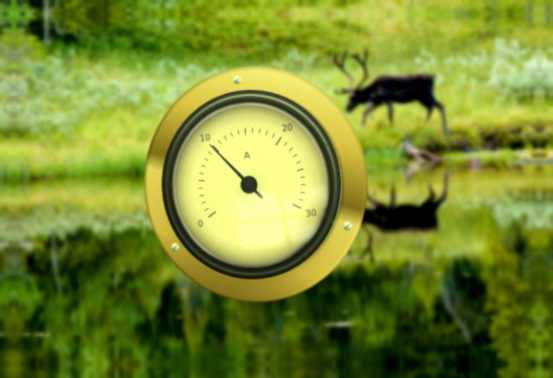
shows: 10 A
